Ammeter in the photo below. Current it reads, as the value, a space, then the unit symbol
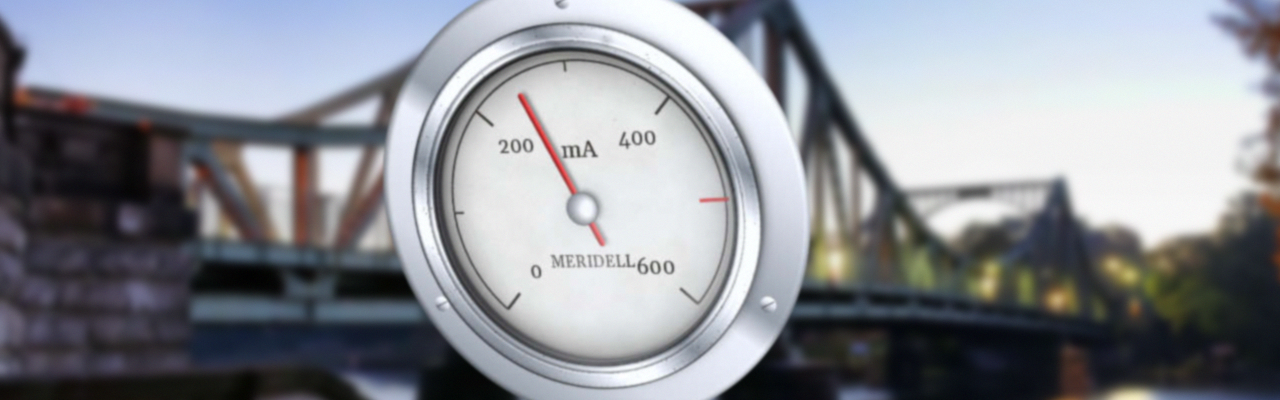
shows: 250 mA
